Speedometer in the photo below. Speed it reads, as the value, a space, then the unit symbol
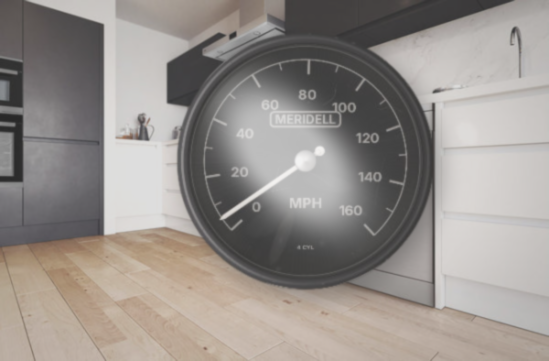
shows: 5 mph
